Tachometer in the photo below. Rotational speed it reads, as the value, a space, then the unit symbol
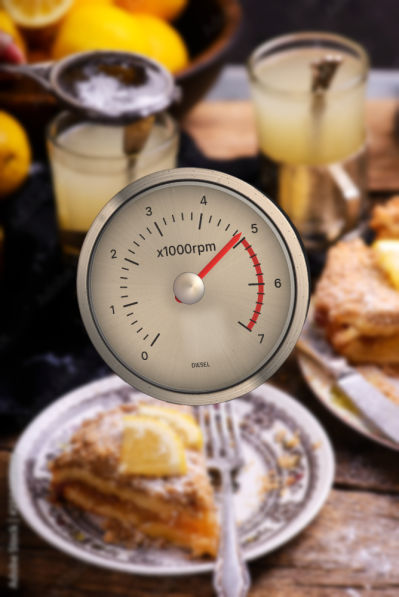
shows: 4900 rpm
